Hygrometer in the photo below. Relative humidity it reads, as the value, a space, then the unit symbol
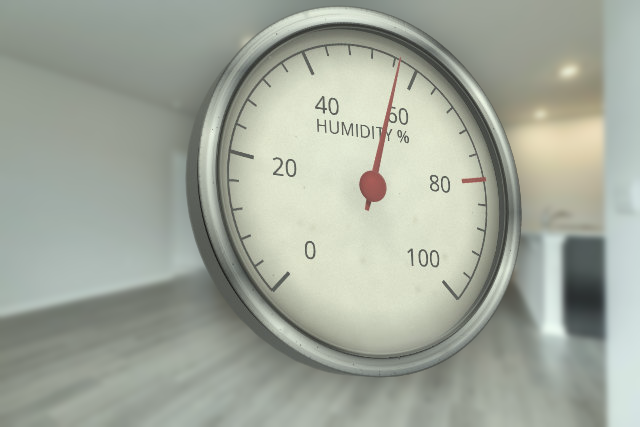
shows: 56 %
